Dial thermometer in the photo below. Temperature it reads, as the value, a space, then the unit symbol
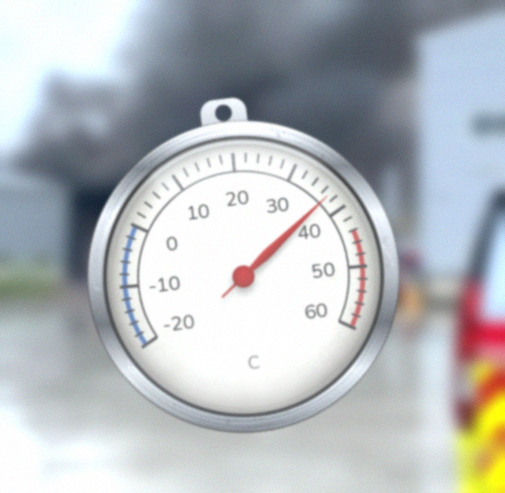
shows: 37 °C
